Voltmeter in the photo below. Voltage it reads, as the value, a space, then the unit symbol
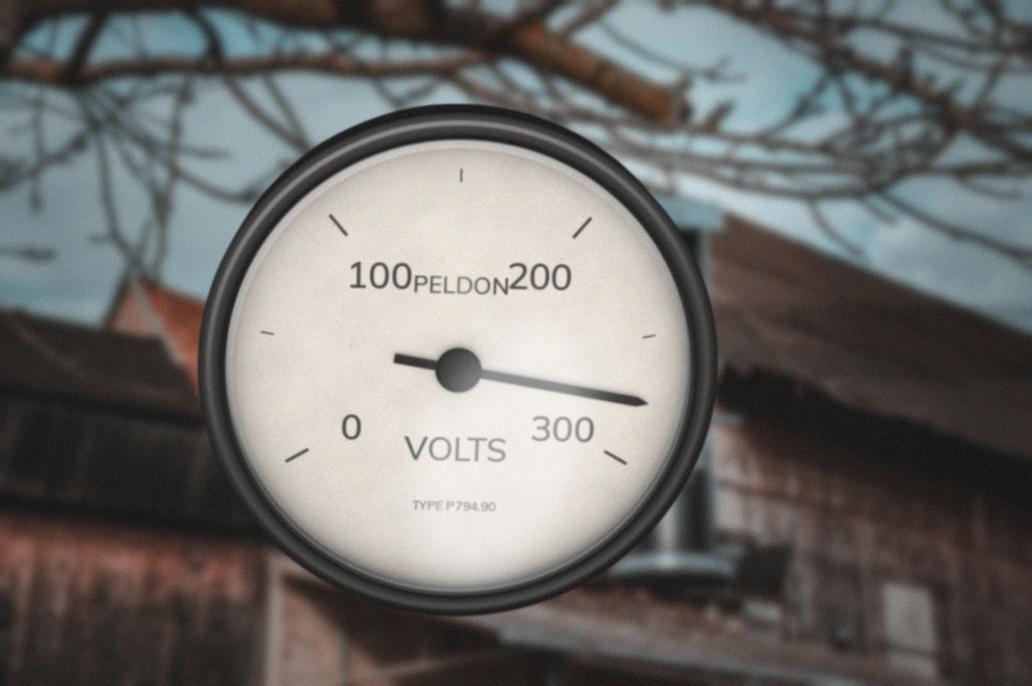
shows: 275 V
